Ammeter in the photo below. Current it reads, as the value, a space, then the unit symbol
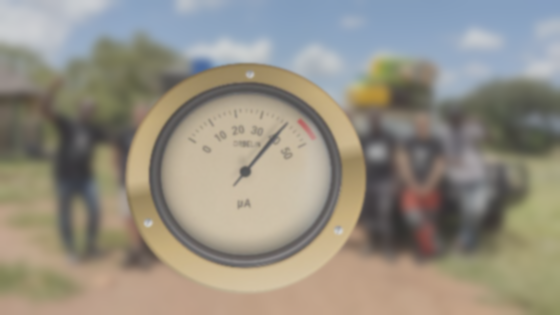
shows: 40 µA
